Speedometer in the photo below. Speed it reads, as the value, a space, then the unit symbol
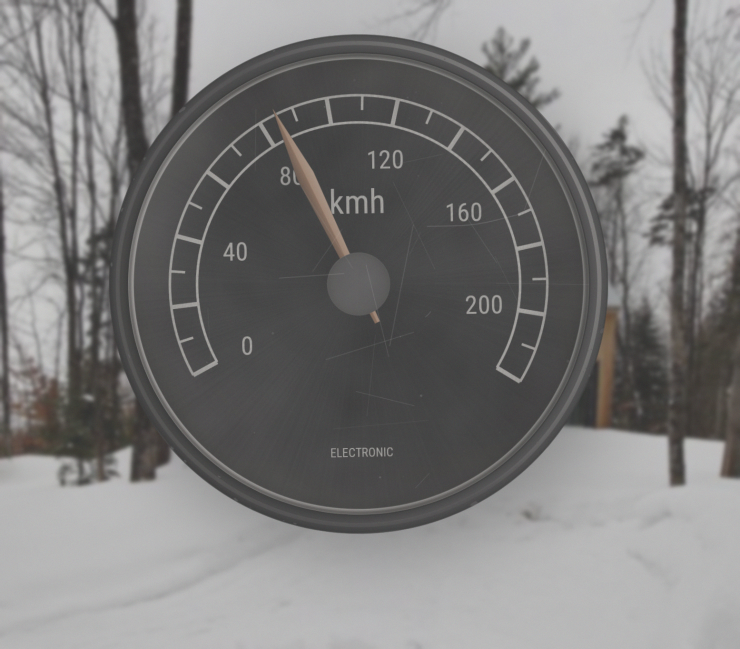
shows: 85 km/h
